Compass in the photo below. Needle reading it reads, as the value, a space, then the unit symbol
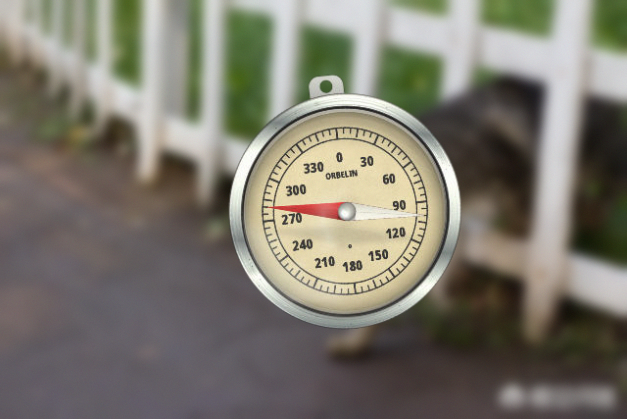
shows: 280 °
